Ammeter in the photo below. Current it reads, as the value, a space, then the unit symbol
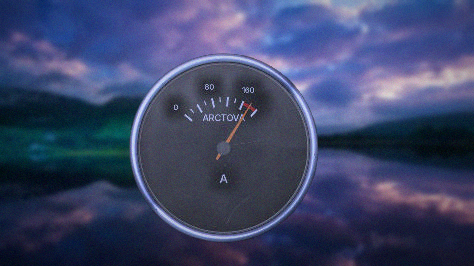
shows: 180 A
